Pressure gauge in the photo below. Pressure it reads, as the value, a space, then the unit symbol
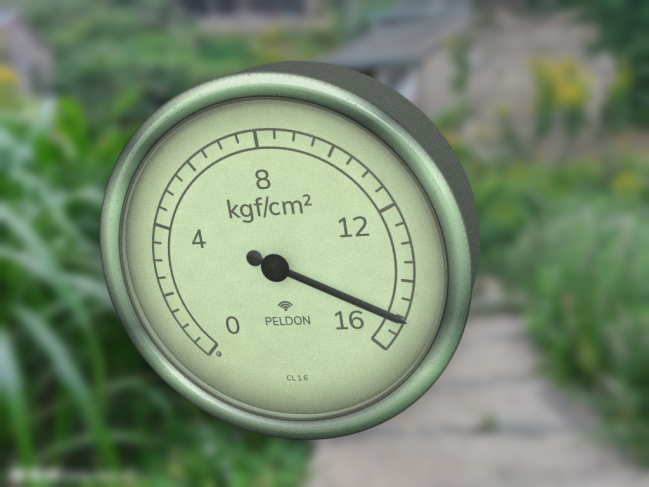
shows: 15 kg/cm²
